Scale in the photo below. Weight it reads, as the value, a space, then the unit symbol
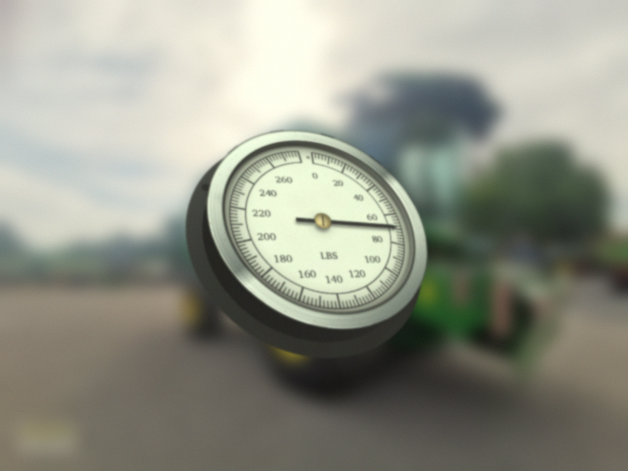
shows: 70 lb
